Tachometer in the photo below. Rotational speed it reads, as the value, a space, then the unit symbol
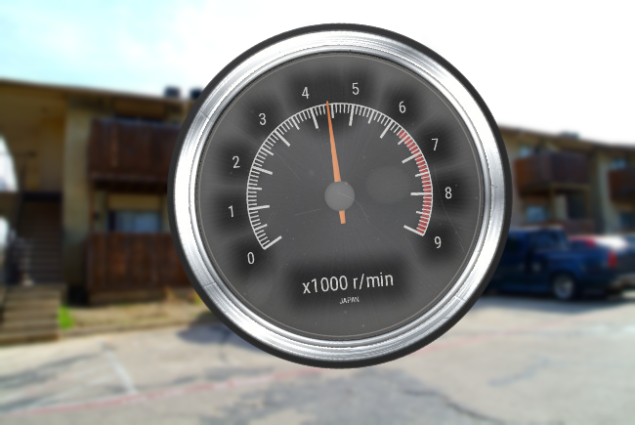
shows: 4400 rpm
